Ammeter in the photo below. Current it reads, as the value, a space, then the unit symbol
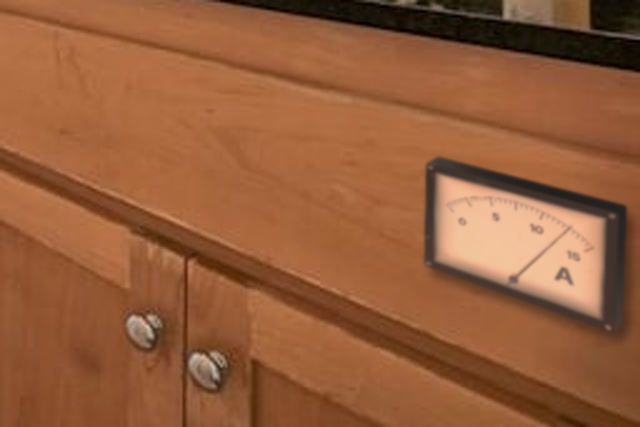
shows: 12.5 A
